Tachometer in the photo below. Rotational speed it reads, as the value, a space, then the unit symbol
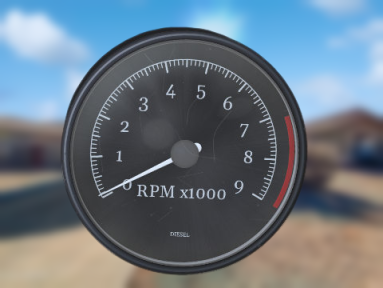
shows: 100 rpm
